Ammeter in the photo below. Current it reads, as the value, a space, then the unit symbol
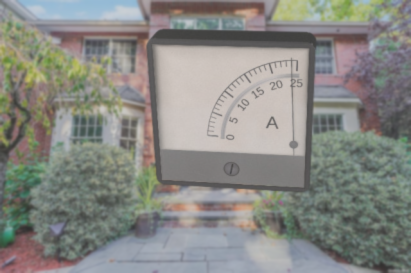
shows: 24 A
